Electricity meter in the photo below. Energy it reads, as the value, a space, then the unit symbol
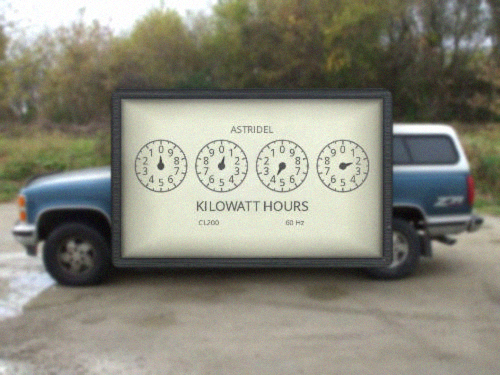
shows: 42 kWh
